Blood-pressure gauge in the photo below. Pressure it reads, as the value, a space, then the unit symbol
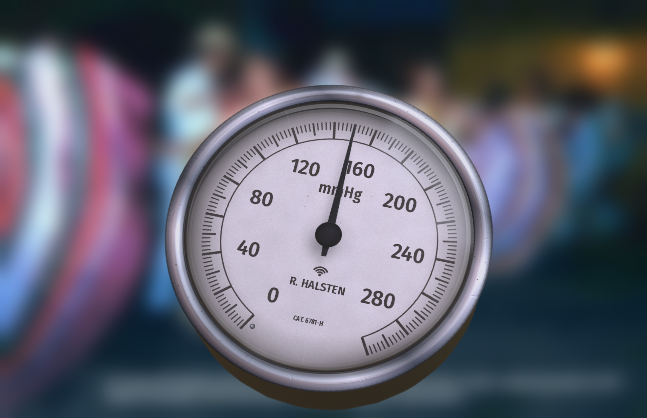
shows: 150 mmHg
